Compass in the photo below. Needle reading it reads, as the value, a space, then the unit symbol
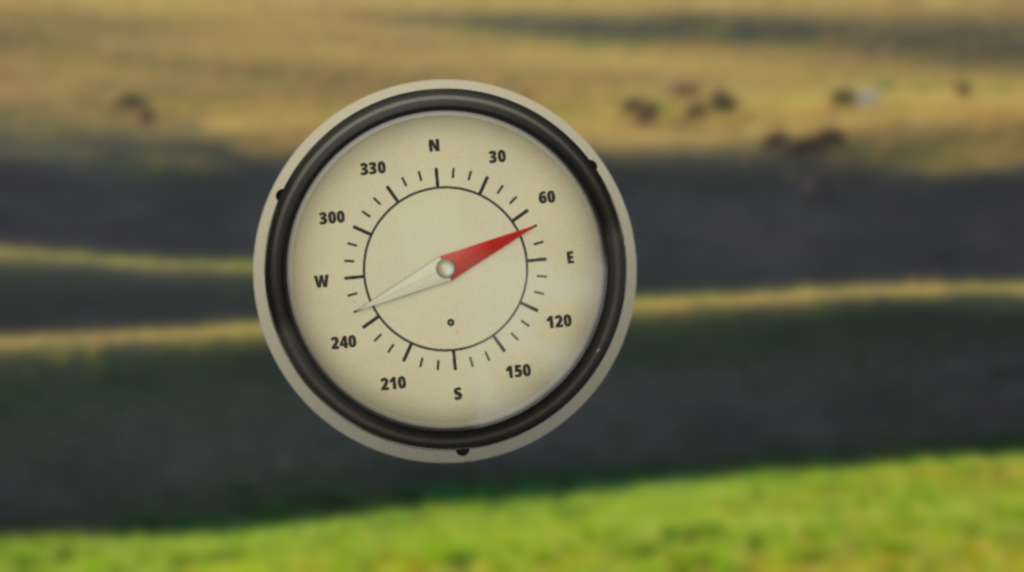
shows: 70 °
